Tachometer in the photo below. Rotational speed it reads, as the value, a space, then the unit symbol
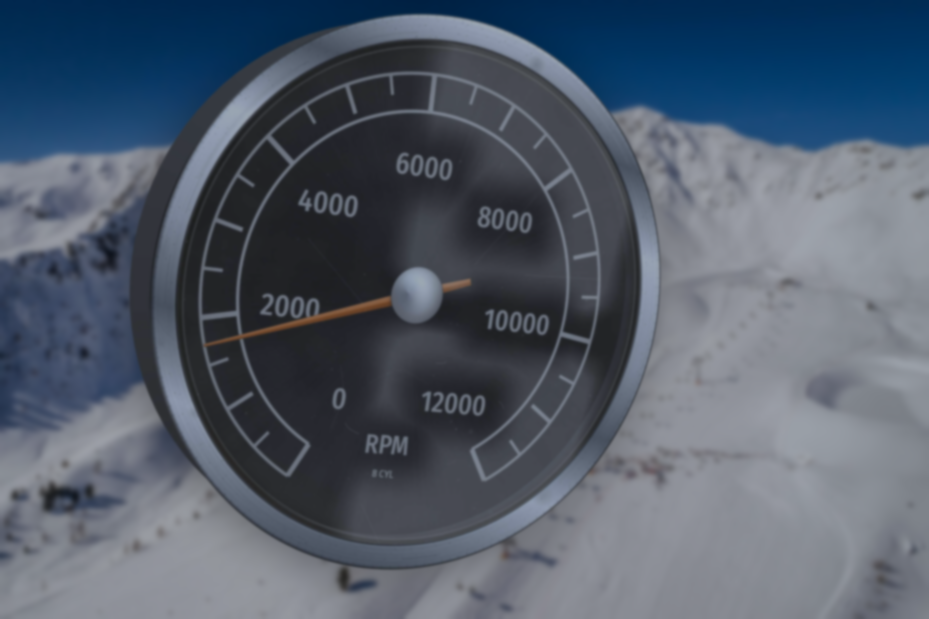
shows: 1750 rpm
